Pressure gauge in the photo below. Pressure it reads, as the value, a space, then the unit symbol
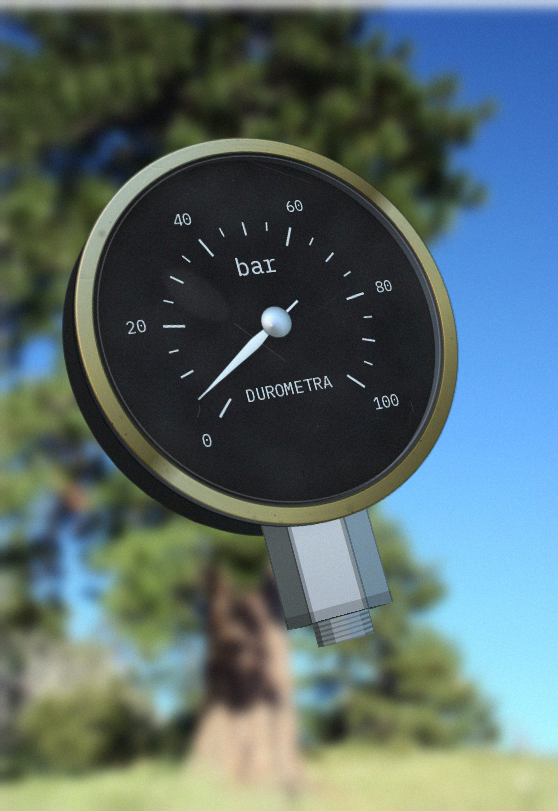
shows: 5 bar
